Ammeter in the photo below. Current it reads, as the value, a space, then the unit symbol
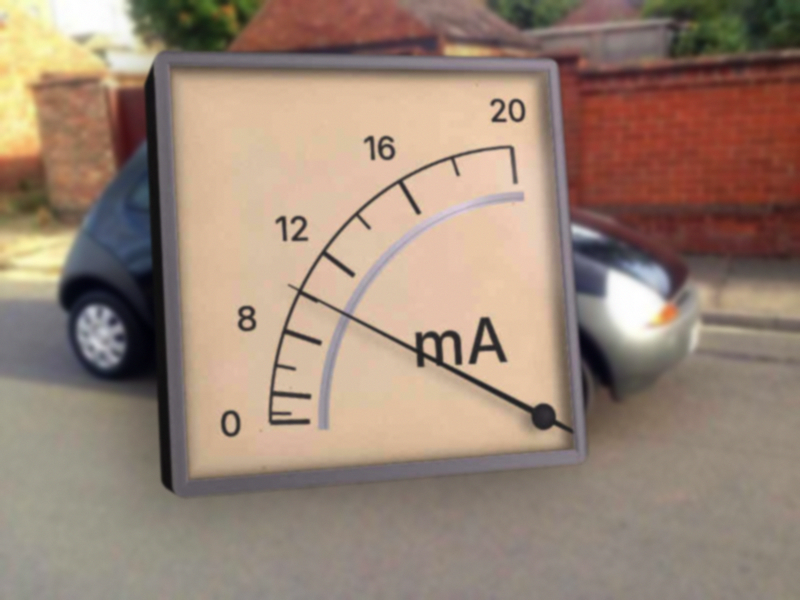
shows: 10 mA
